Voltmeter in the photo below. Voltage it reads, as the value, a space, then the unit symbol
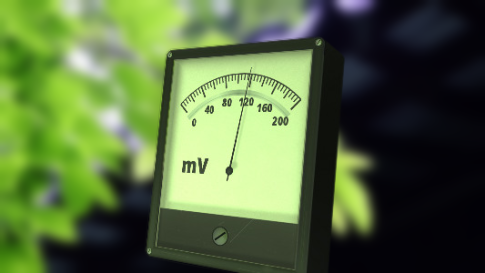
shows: 120 mV
